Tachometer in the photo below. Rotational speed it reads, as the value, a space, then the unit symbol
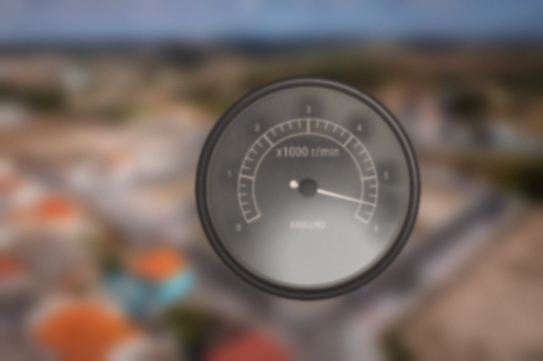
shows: 5600 rpm
